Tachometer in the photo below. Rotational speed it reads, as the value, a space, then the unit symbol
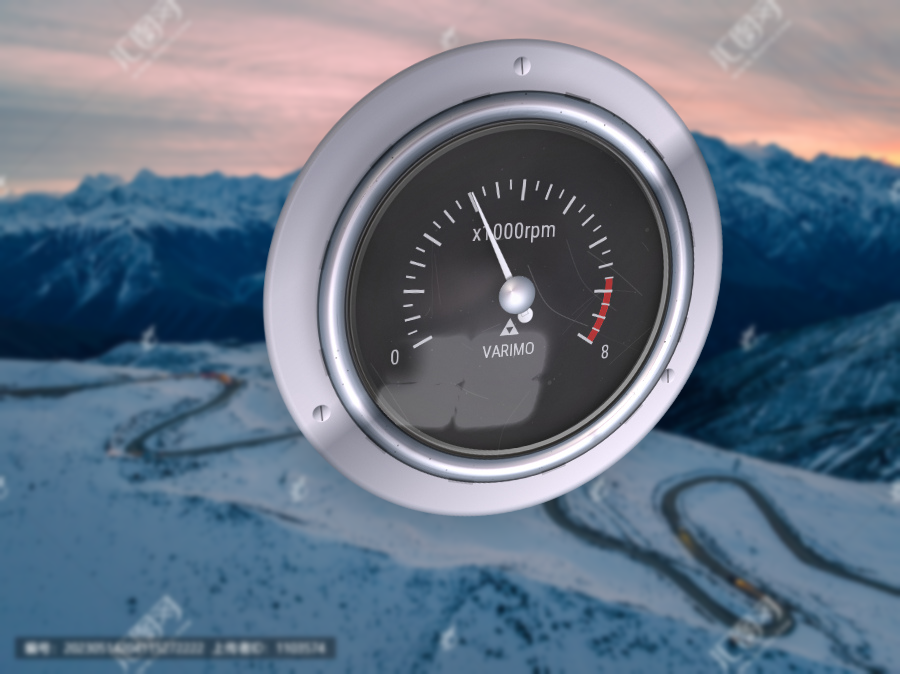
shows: 3000 rpm
